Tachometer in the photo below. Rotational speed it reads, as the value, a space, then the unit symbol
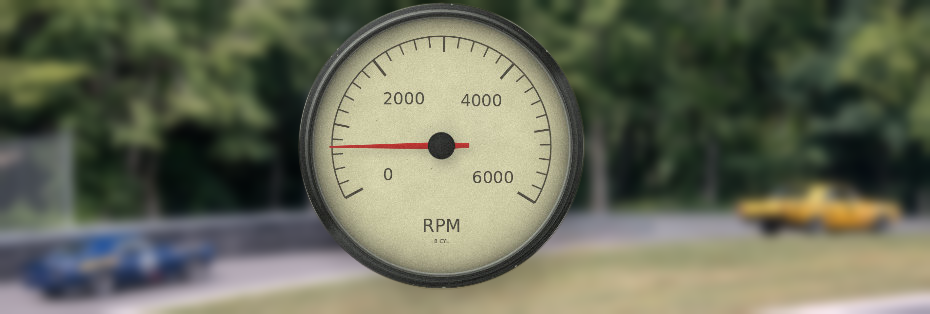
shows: 700 rpm
